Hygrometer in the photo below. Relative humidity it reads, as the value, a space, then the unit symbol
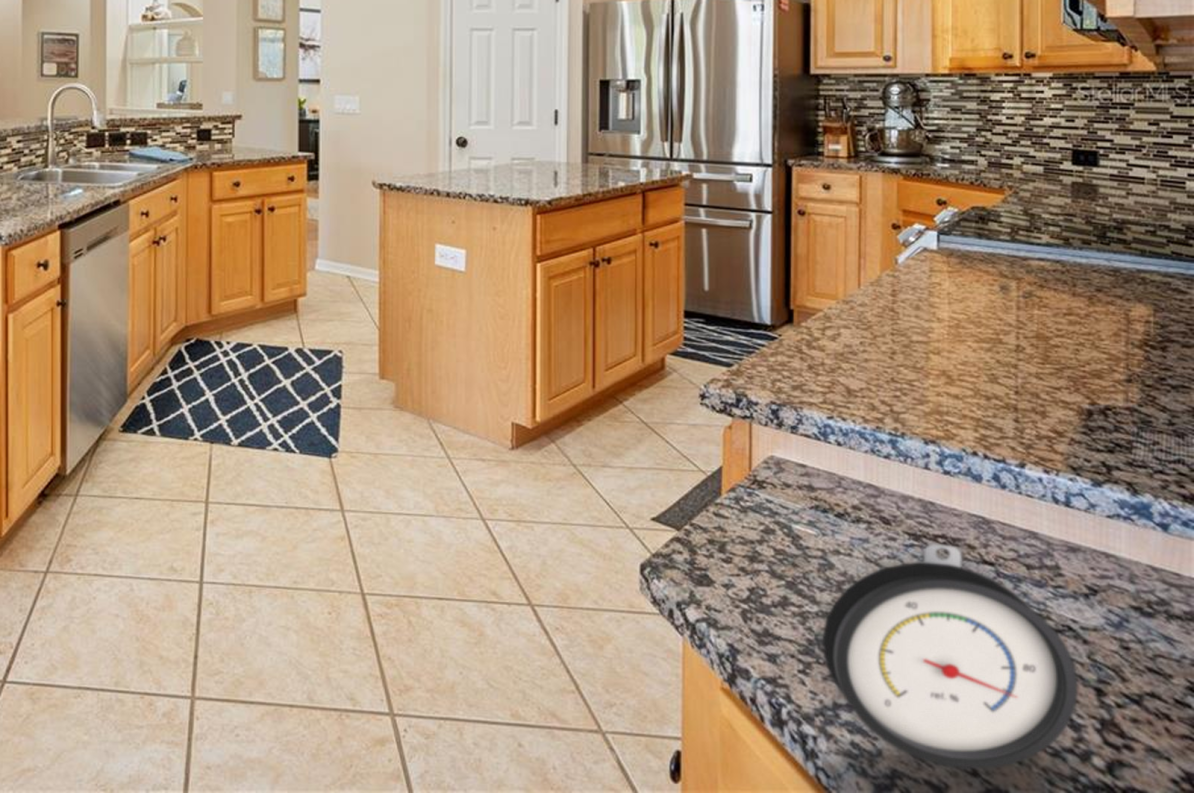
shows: 90 %
